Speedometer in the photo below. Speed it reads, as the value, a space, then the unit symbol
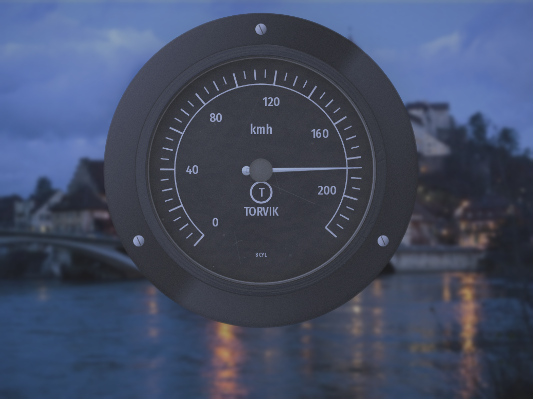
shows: 185 km/h
